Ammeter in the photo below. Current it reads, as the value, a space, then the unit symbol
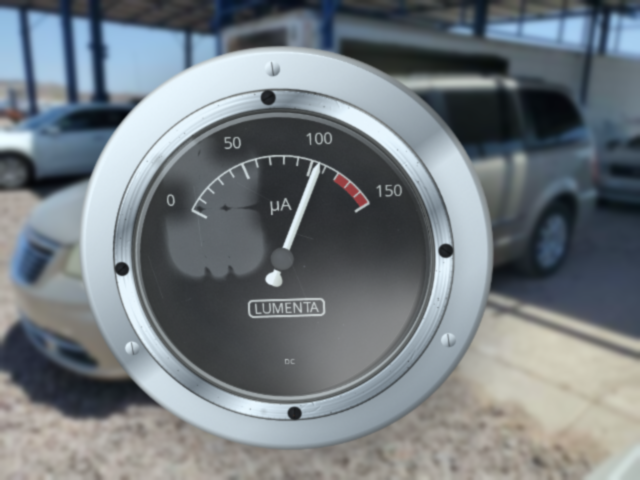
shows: 105 µA
